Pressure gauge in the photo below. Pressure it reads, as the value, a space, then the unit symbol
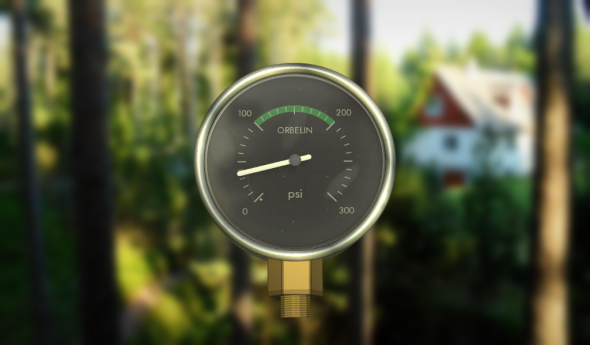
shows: 35 psi
